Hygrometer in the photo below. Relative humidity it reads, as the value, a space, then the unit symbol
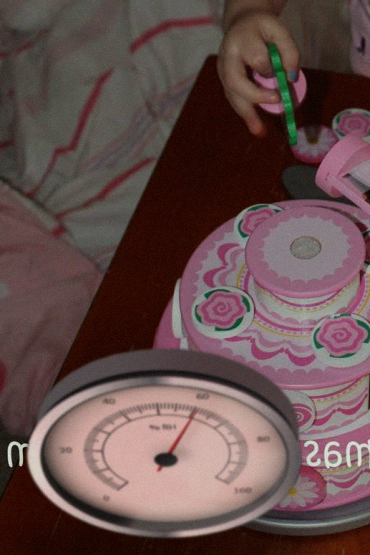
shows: 60 %
